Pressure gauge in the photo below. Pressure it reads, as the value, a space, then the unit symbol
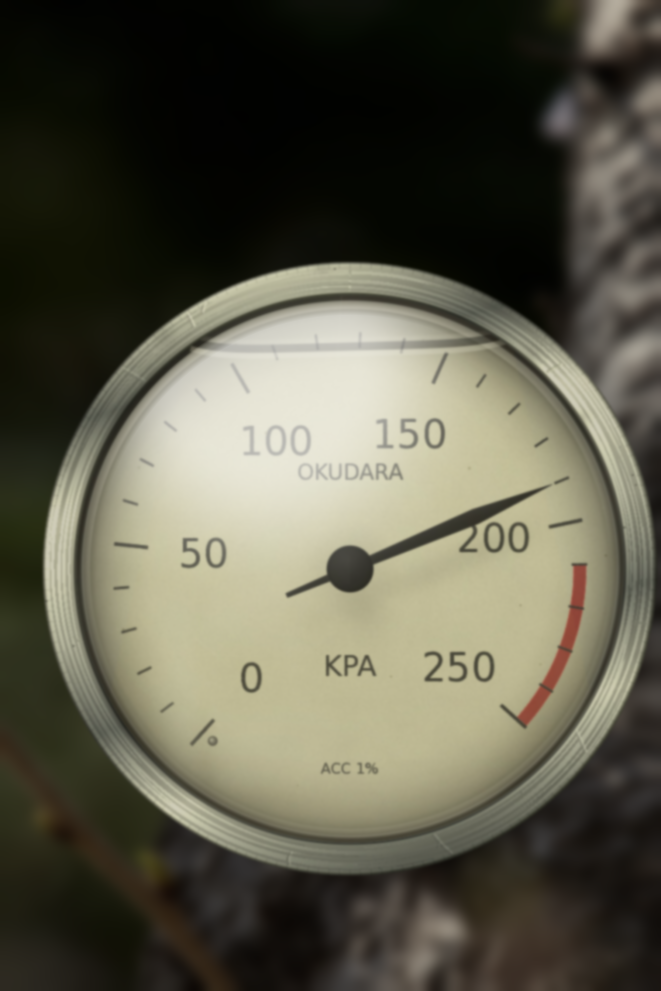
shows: 190 kPa
